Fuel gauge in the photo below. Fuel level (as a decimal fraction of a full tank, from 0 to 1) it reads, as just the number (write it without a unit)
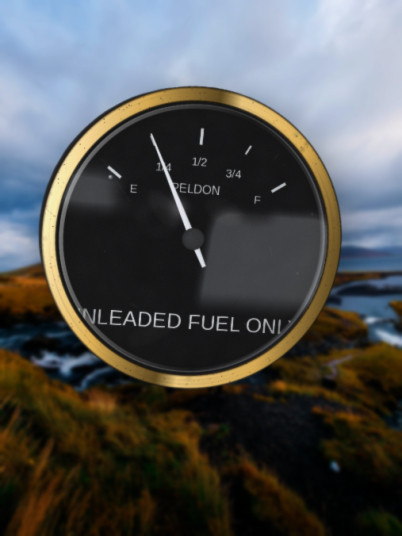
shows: 0.25
